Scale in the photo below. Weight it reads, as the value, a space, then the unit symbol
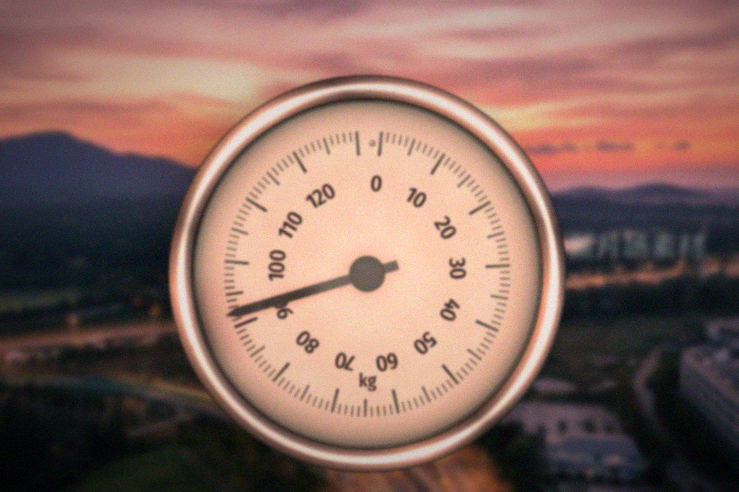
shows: 92 kg
